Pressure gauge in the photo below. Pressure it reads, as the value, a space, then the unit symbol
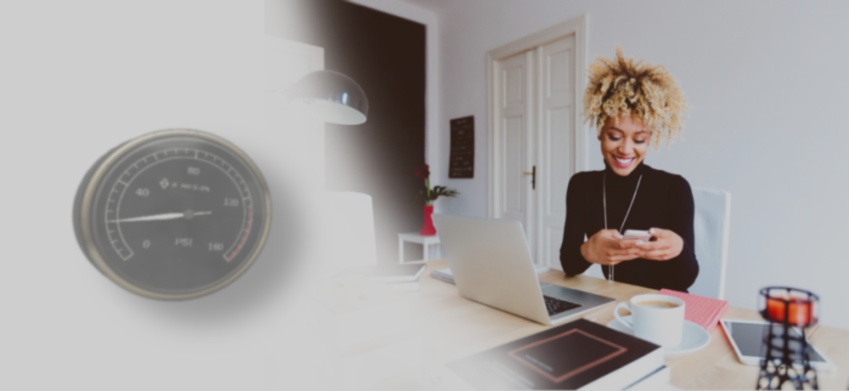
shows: 20 psi
